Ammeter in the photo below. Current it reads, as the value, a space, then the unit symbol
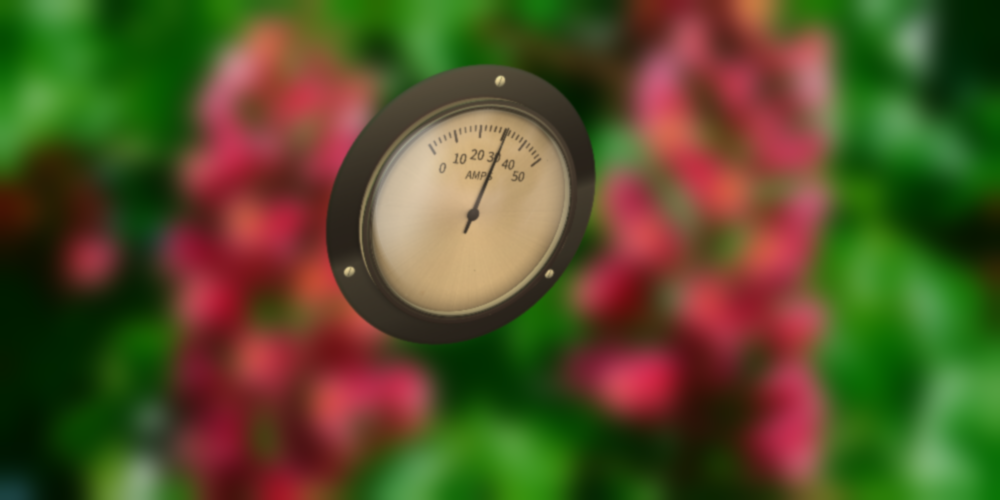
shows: 30 A
